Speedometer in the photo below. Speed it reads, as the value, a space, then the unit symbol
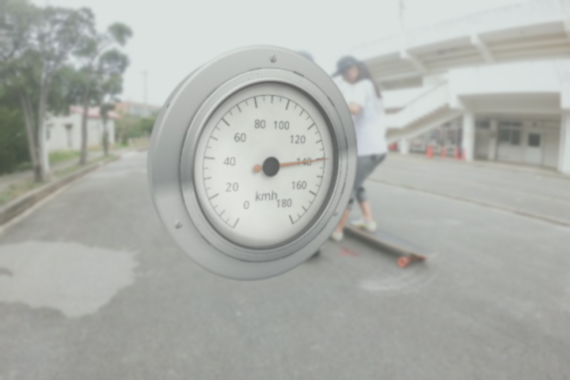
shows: 140 km/h
